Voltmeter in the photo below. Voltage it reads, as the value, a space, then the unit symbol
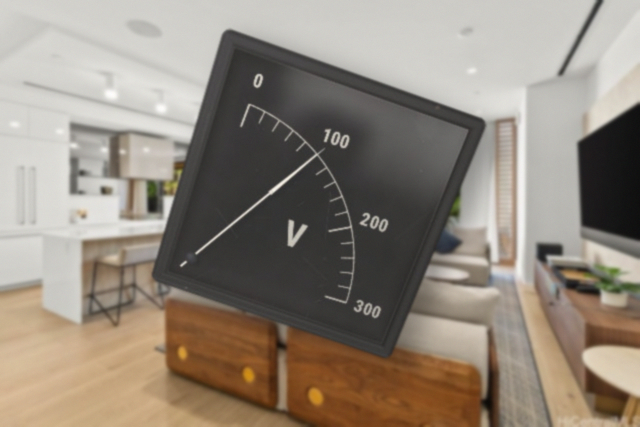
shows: 100 V
